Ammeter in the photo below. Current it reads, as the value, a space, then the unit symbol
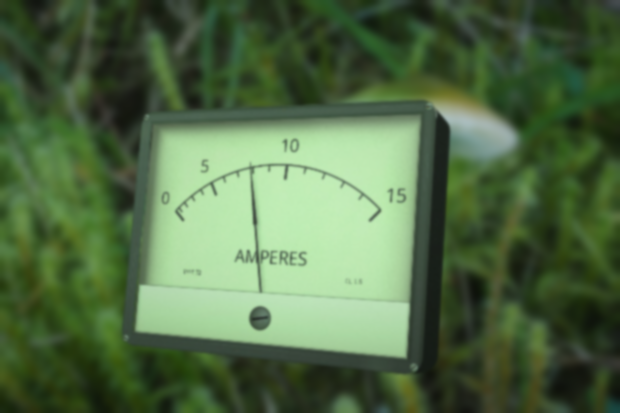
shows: 8 A
